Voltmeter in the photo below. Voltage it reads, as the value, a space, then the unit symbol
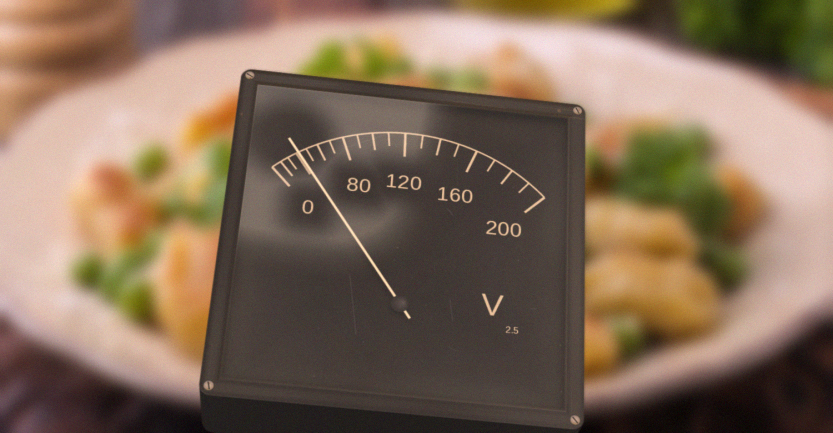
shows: 40 V
